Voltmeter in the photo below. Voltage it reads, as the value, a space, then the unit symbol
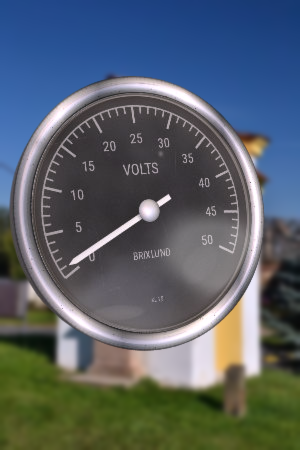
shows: 1 V
